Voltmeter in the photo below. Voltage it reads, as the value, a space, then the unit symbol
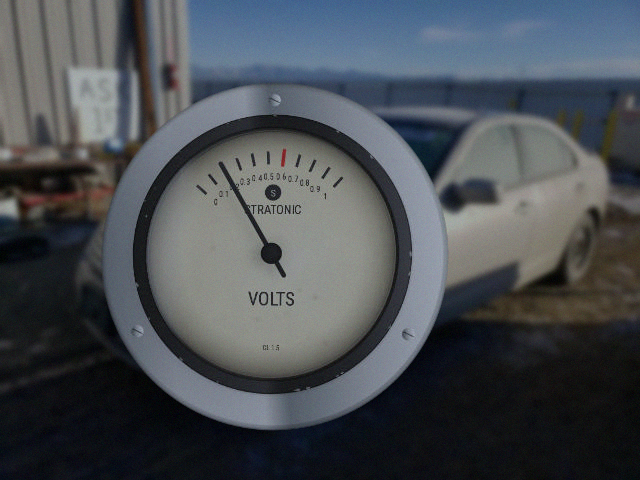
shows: 0.2 V
